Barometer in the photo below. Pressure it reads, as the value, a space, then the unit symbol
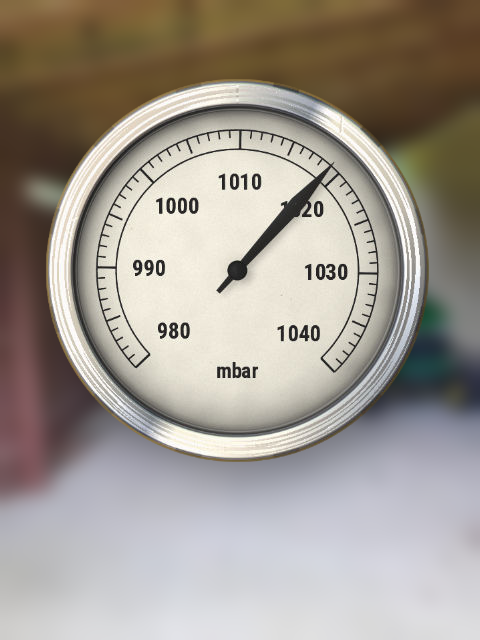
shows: 1019 mbar
